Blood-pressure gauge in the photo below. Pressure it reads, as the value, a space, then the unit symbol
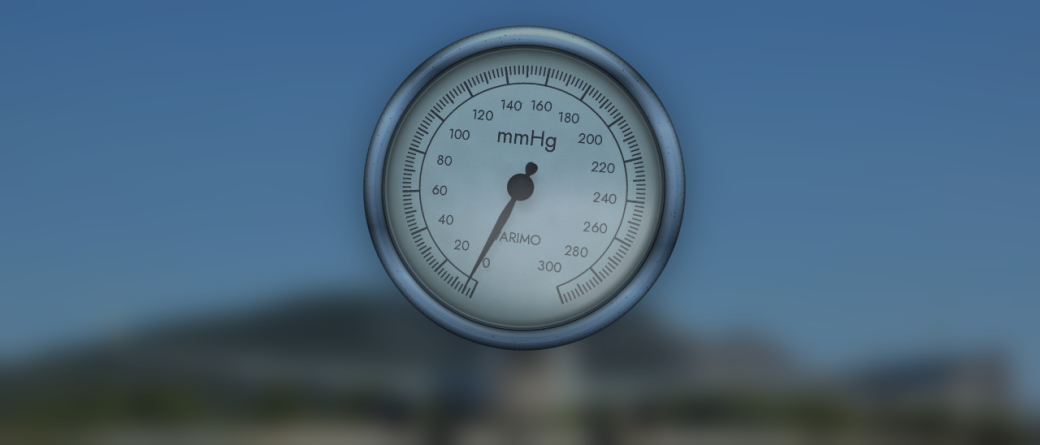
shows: 4 mmHg
